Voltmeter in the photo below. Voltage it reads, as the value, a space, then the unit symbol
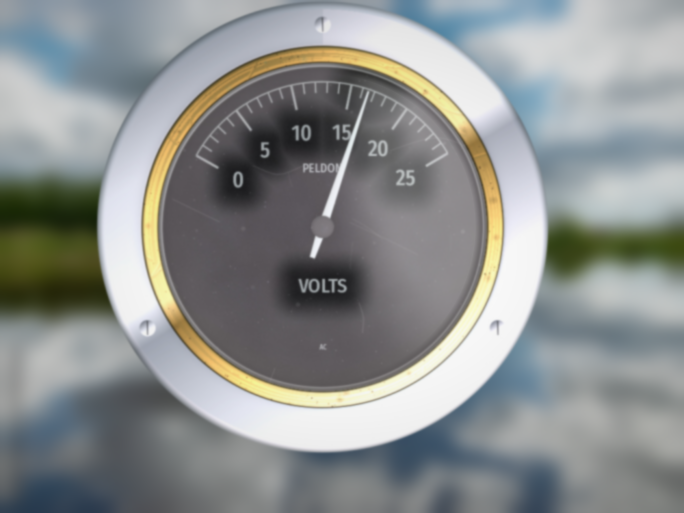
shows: 16.5 V
